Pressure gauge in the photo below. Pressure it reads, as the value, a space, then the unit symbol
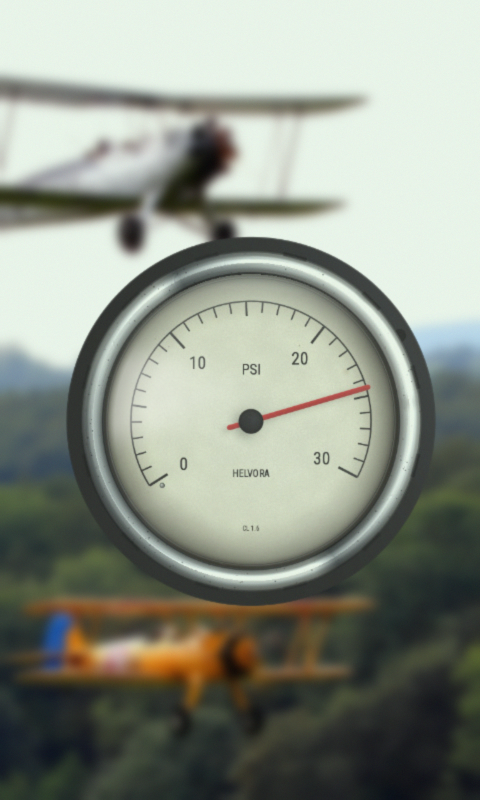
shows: 24.5 psi
